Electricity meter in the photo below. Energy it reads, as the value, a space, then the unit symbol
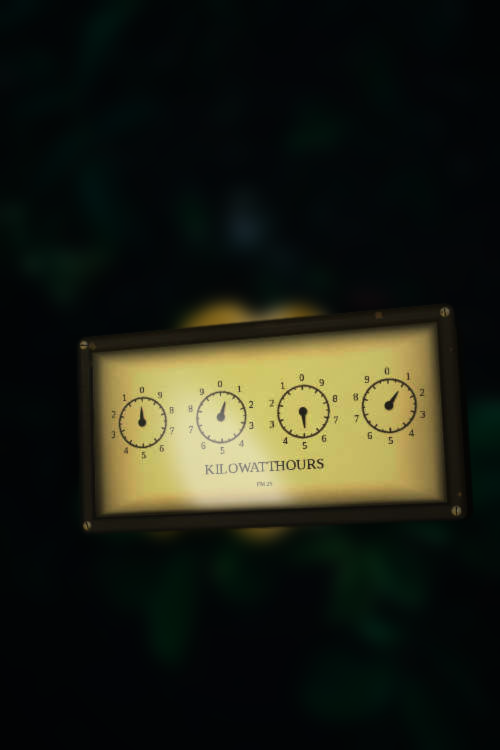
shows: 51 kWh
